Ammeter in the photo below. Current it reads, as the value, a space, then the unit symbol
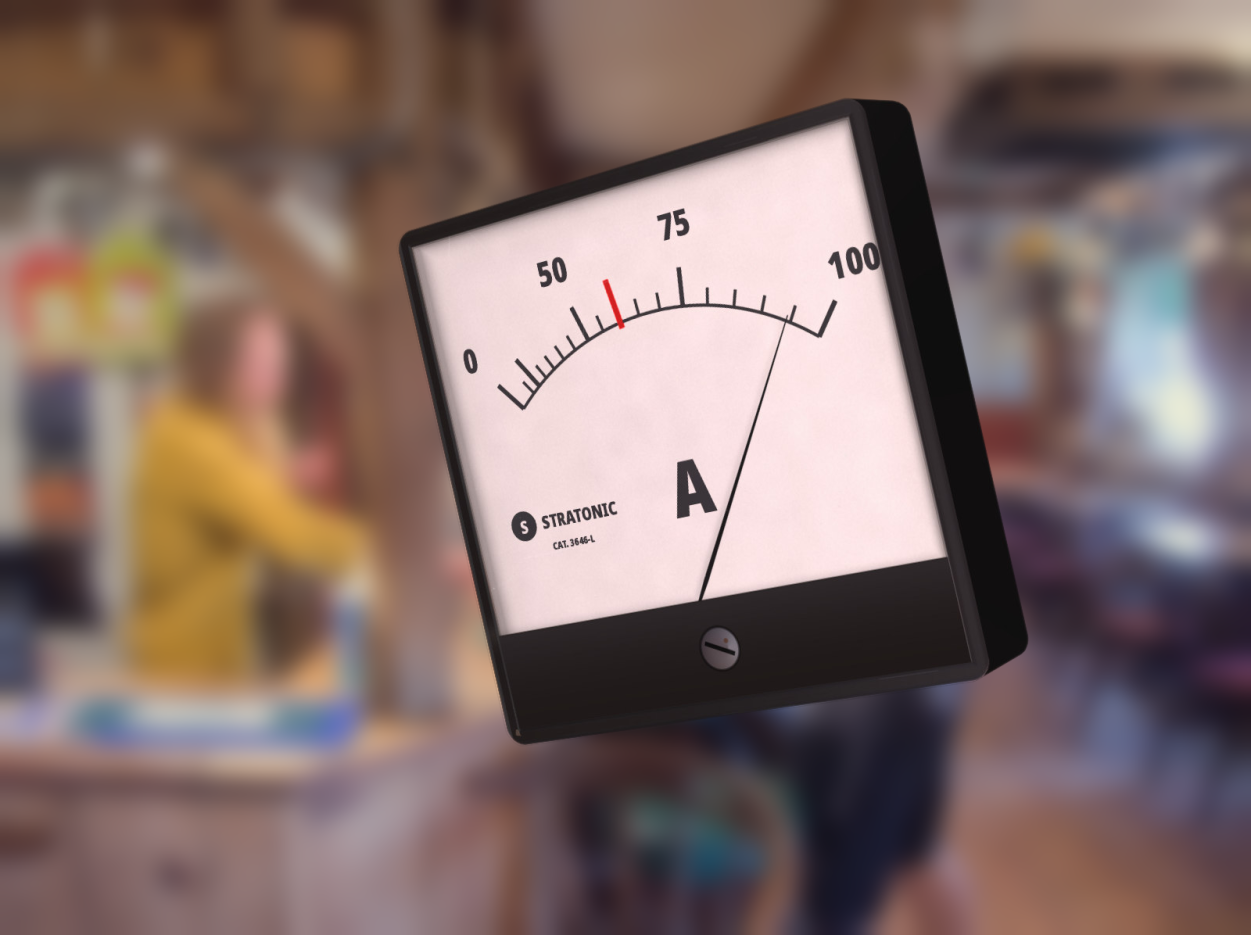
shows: 95 A
